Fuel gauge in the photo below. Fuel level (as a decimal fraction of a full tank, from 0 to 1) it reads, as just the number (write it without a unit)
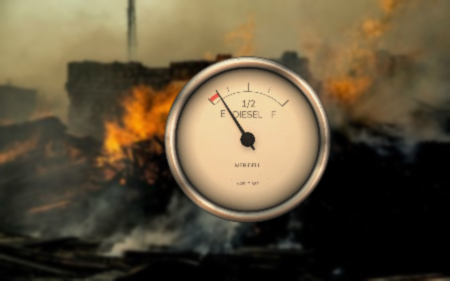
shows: 0.125
